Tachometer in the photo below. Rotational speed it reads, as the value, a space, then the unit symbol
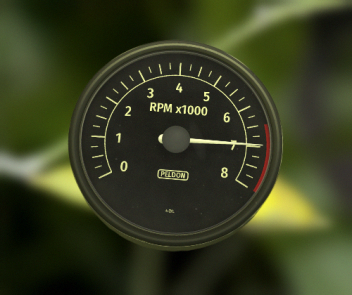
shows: 7000 rpm
